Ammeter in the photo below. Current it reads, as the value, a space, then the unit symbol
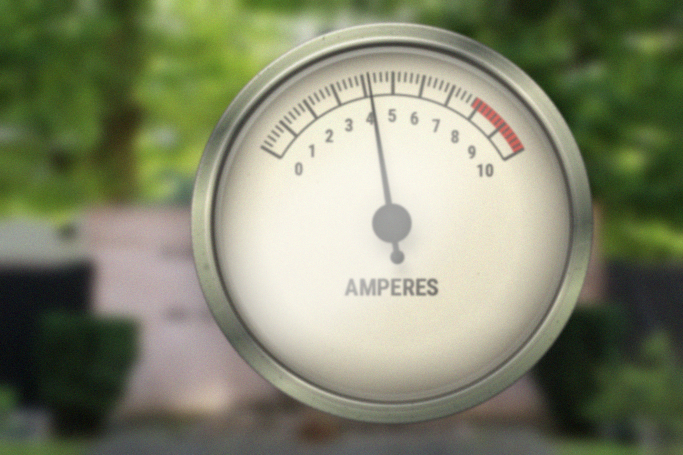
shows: 4.2 A
